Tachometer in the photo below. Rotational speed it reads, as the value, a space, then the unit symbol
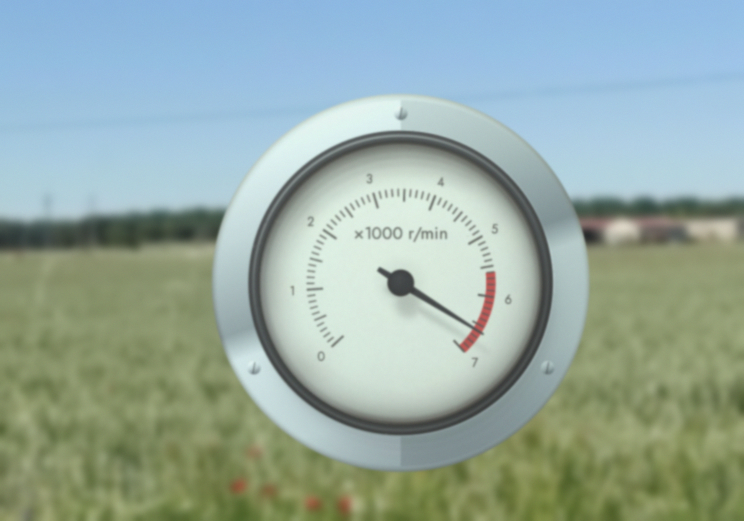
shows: 6600 rpm
